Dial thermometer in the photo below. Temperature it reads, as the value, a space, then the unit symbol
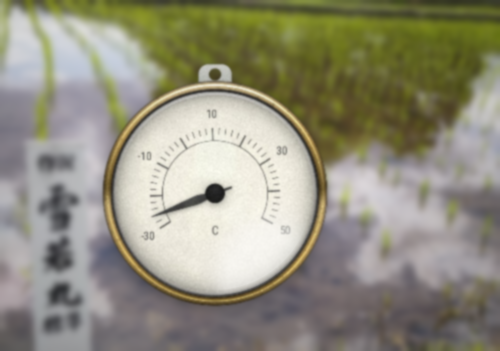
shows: -26 °C
